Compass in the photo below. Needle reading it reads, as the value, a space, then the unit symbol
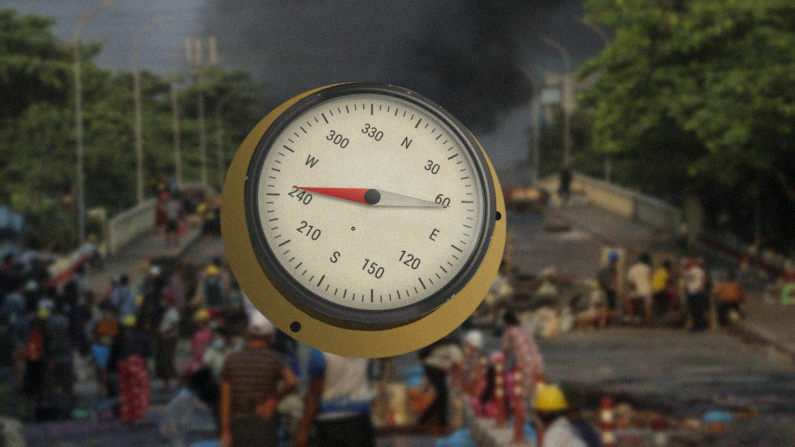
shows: 245 °
